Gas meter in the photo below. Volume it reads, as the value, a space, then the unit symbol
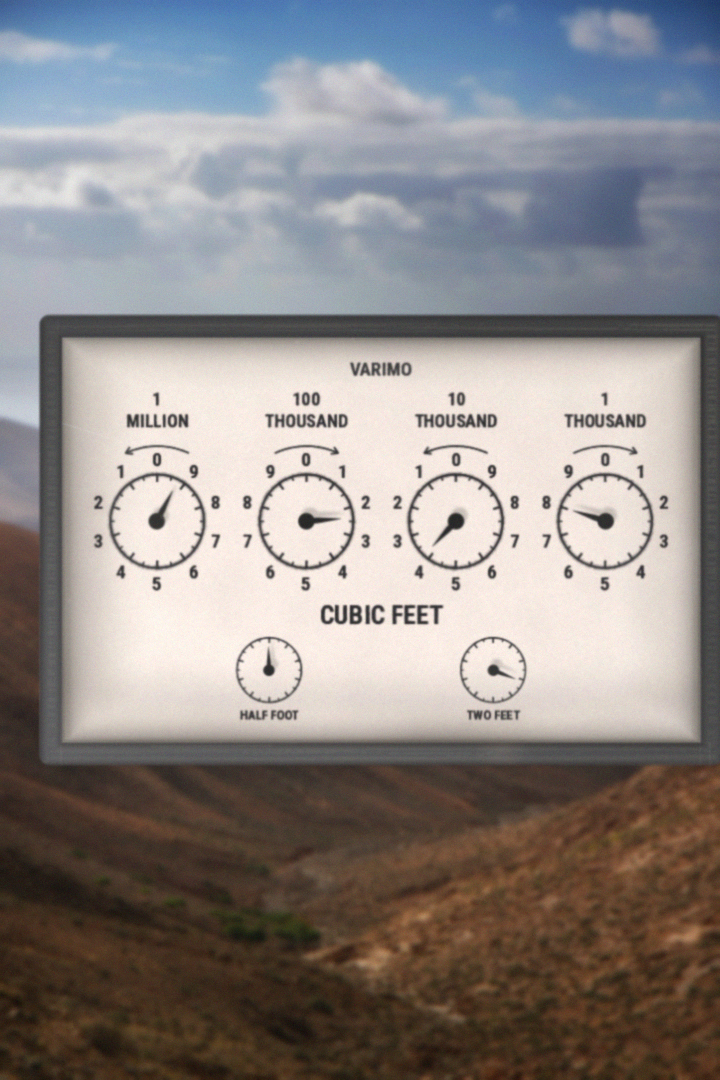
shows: 923800 ft³
